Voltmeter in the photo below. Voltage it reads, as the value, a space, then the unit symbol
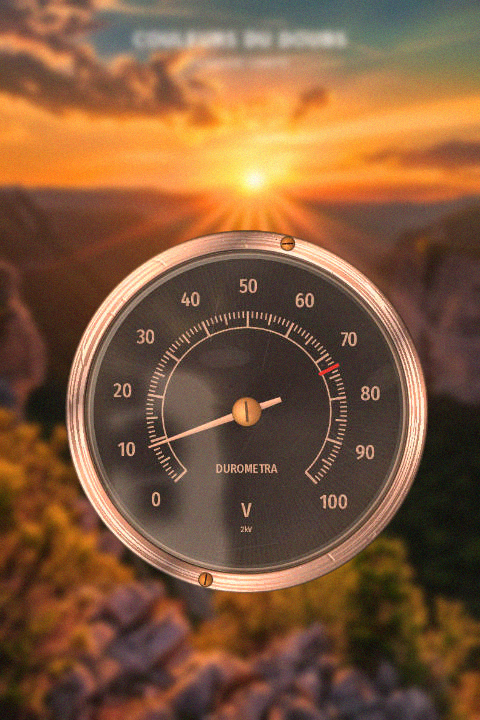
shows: 9 V
